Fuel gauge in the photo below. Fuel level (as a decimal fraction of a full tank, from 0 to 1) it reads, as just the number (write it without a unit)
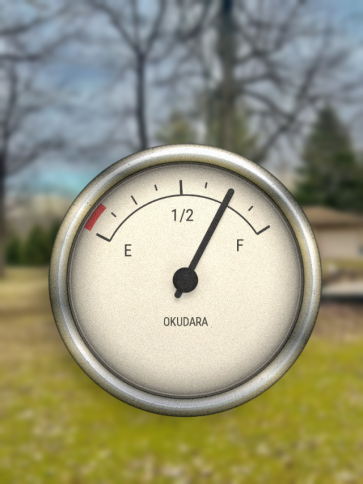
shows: 0.75
